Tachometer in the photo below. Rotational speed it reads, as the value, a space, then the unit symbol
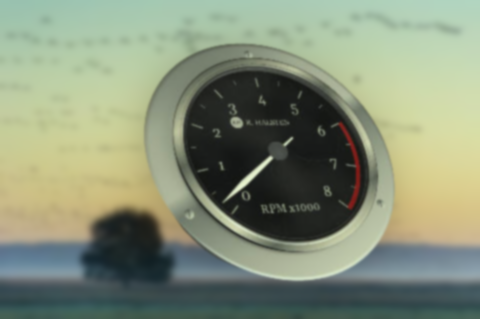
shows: 250 rpm
